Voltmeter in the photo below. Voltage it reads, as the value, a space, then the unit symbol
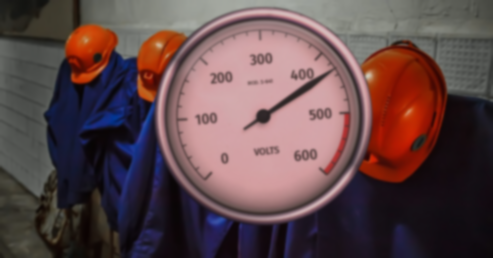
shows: 430 V
